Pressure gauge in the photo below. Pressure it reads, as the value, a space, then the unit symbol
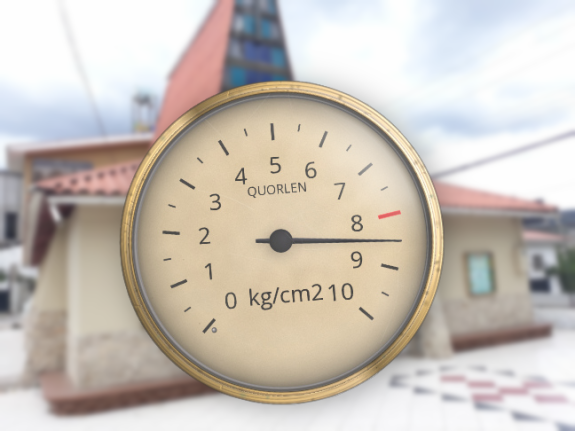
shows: 8.5 kg/cm²
